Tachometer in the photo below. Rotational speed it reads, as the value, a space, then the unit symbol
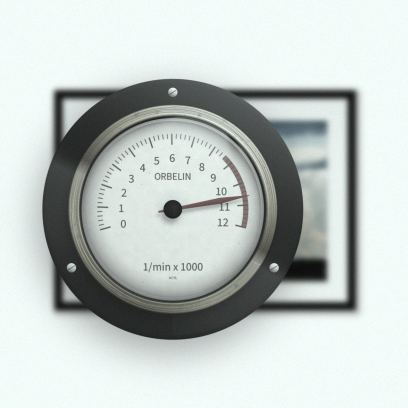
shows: 10600 rpm
